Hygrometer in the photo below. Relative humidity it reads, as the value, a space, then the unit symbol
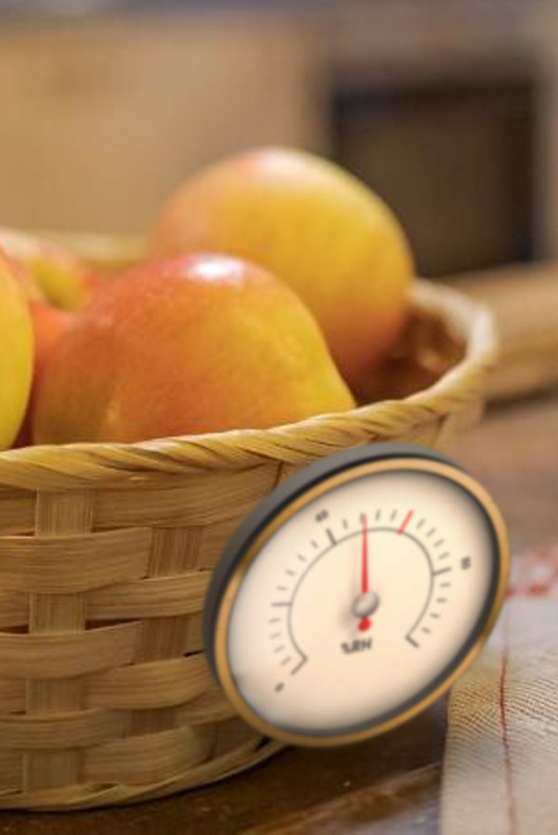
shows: 48 %
